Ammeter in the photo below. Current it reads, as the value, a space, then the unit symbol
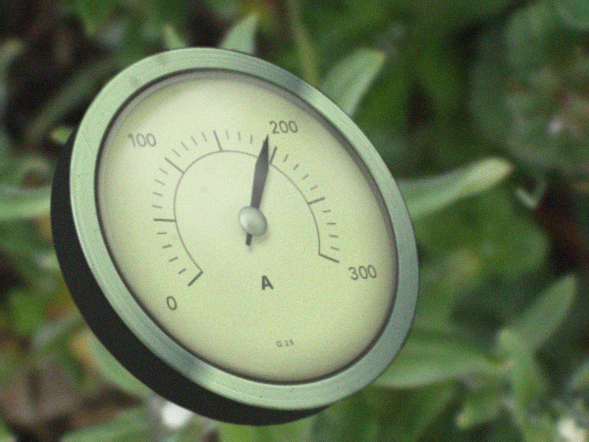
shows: 190 A
